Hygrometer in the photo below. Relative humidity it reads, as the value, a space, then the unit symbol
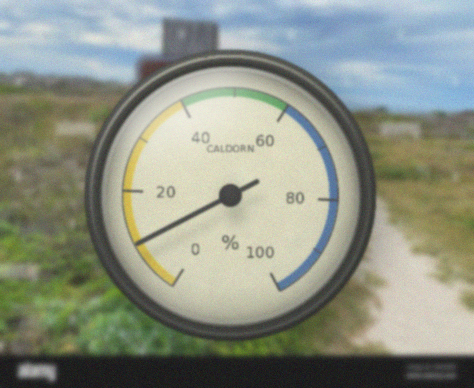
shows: 10 %
